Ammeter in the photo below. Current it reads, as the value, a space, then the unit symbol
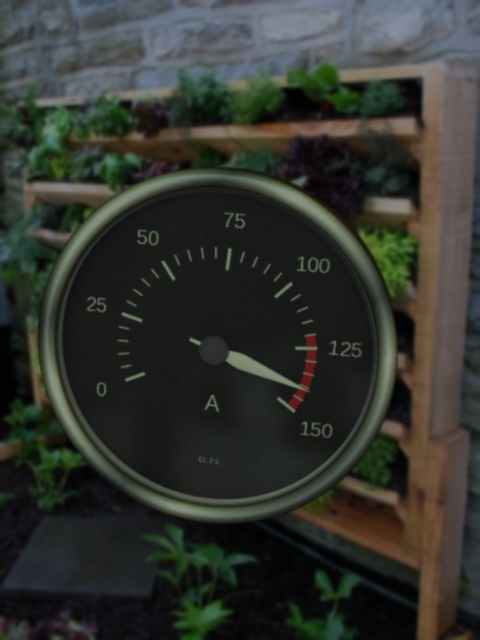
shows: 140 A
